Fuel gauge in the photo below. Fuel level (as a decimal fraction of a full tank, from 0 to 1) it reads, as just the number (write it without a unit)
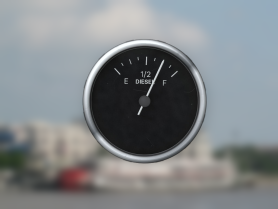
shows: 0.75
